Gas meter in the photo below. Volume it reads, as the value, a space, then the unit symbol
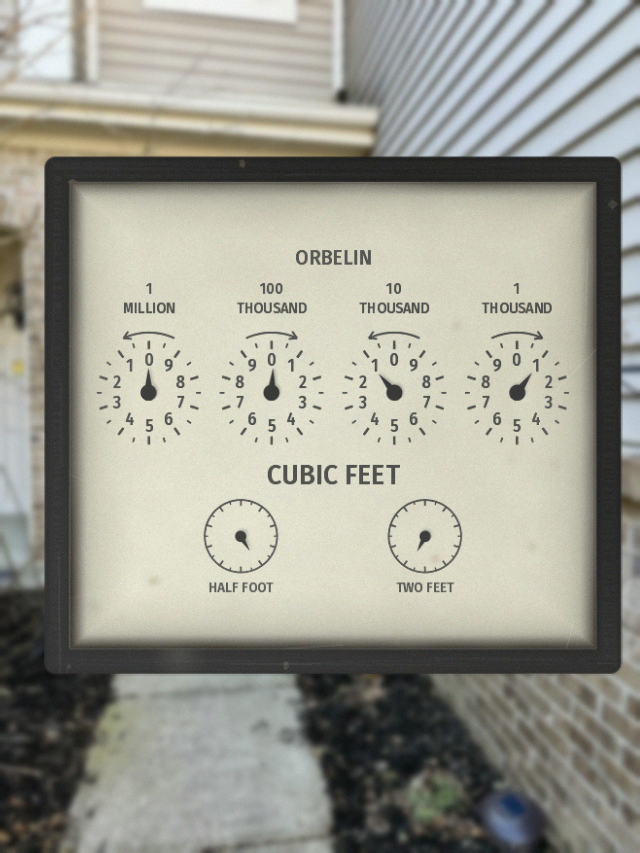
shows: 1100 ft³
